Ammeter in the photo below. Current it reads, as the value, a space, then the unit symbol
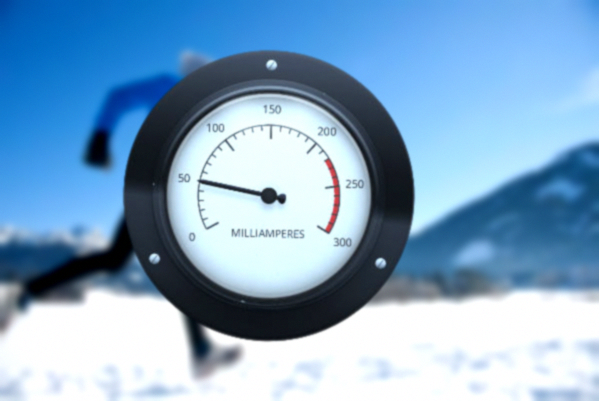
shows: 50 mA
